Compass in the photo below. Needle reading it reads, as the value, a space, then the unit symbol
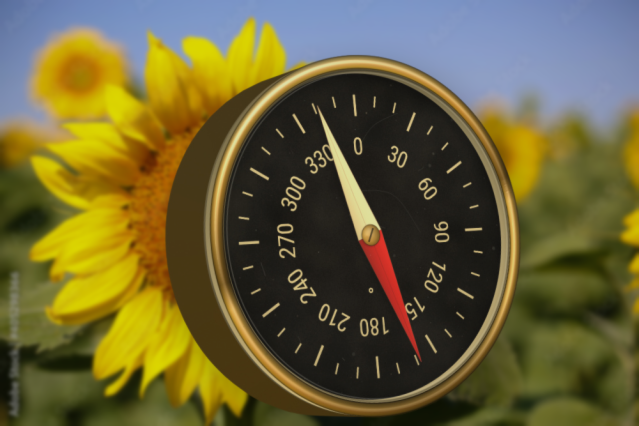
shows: 160 °
